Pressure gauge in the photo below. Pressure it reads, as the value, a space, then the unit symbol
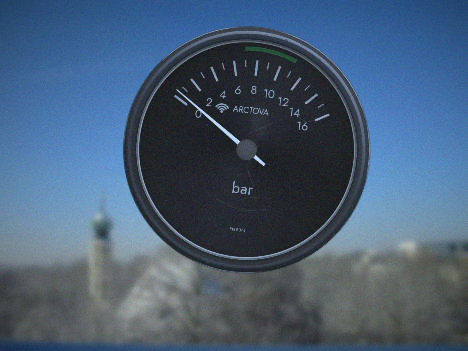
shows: 0.5 bar
